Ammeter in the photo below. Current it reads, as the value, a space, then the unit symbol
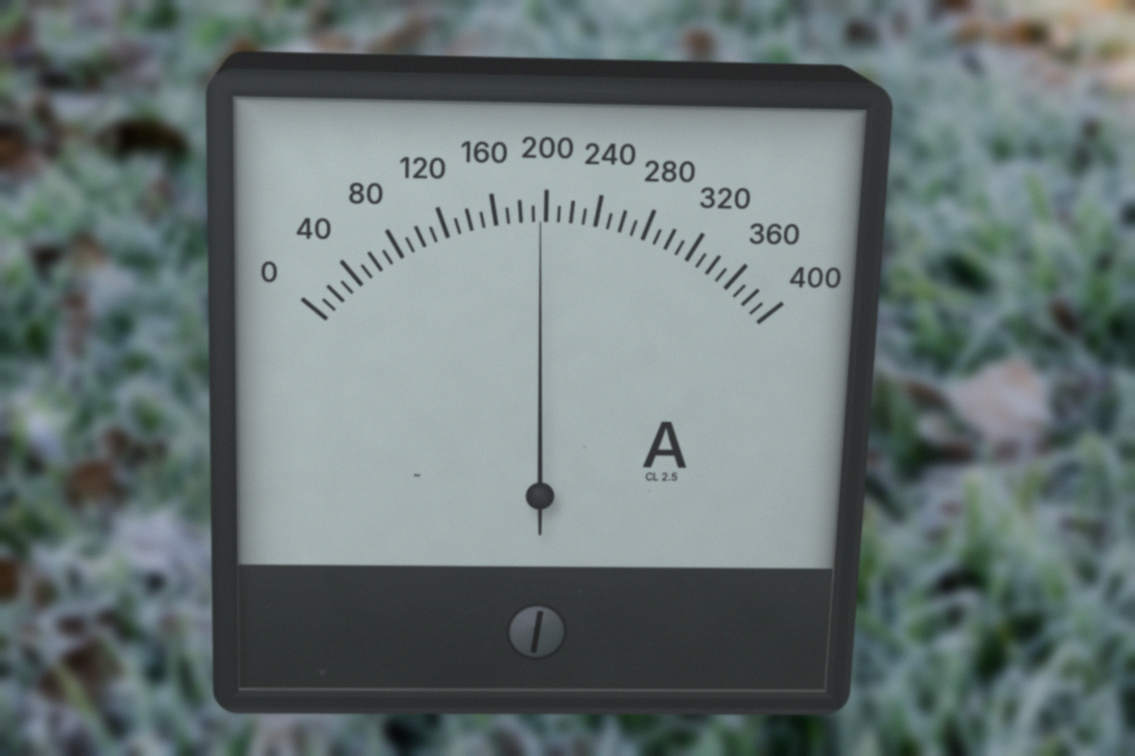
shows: 195 A
